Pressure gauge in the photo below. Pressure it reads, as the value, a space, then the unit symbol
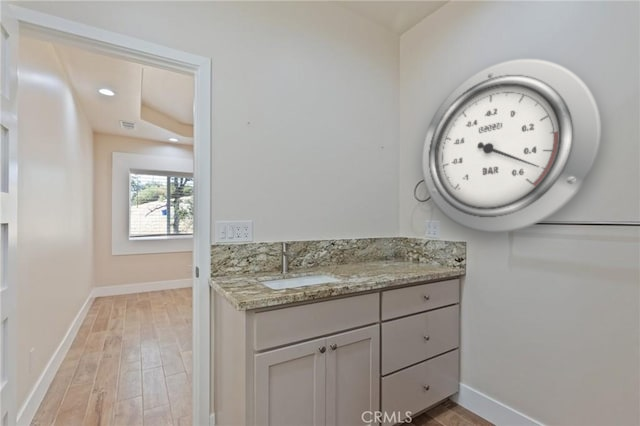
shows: 0.5 bar
